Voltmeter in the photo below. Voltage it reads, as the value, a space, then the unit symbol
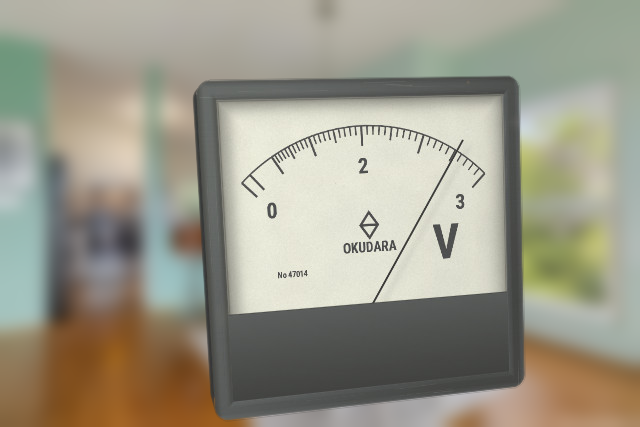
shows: 2.75 V
